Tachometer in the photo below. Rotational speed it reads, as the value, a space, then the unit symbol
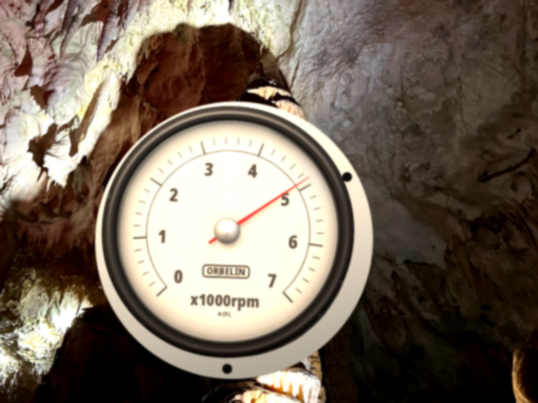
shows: 4900 rpm
